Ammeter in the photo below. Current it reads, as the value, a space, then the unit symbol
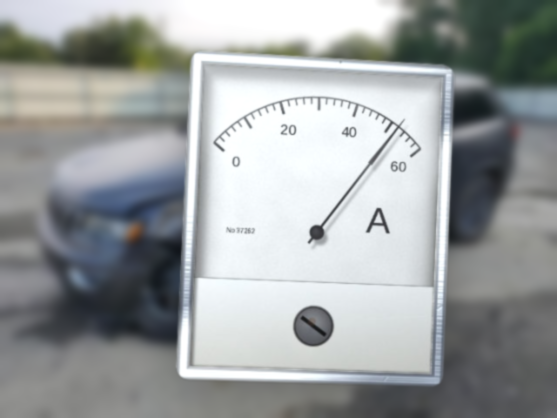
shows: 52 A
